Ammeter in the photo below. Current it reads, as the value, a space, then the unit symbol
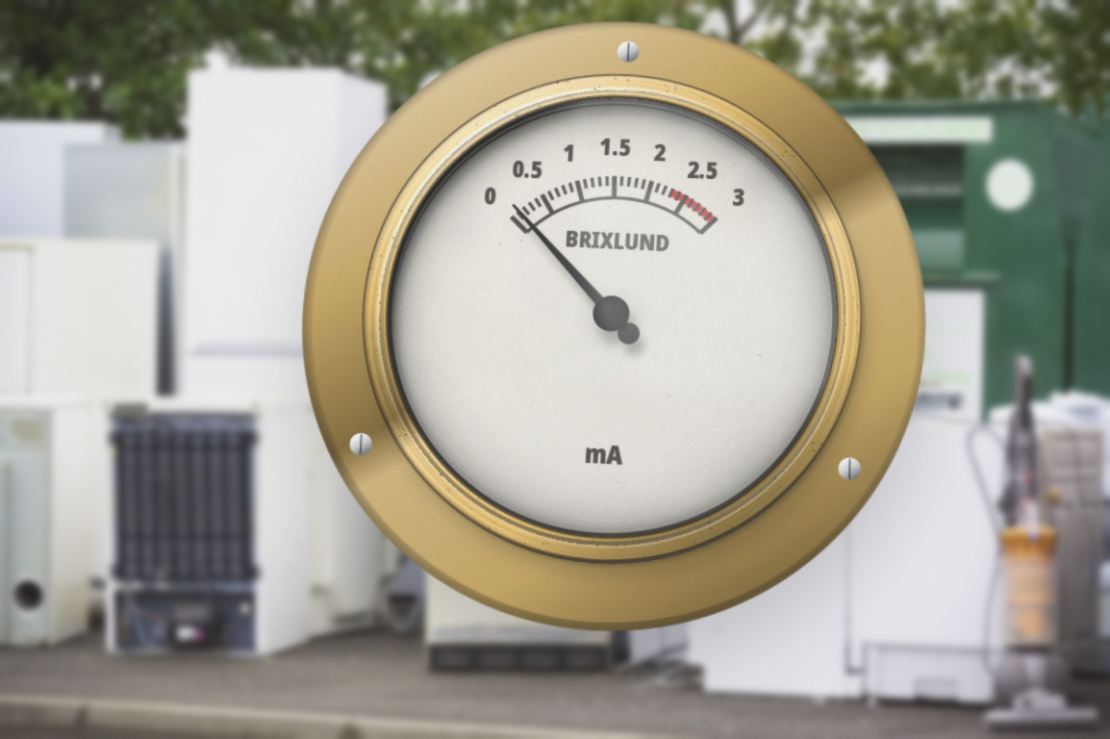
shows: 0.1 mA
